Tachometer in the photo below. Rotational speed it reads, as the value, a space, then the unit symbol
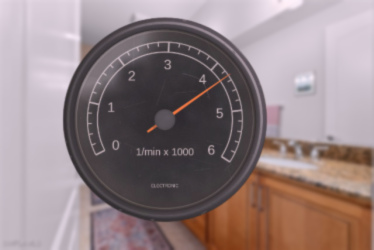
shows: 4300 rpm
